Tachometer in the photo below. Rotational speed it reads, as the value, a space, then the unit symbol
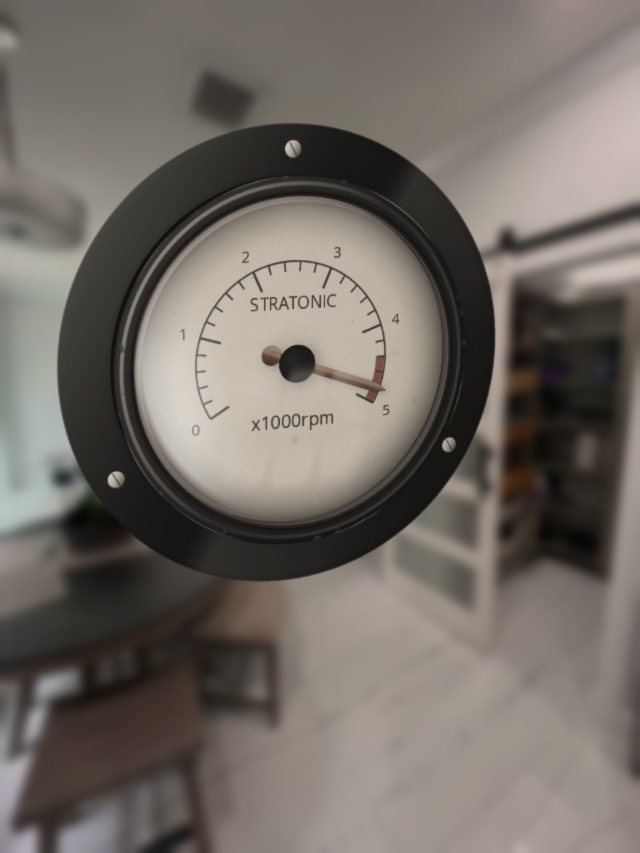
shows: 4800 rpm
